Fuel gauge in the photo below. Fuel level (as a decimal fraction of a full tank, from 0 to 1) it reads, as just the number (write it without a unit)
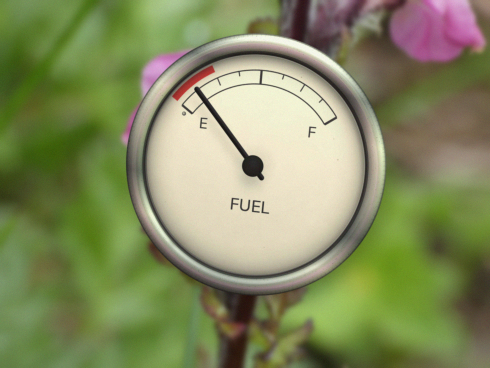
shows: 0.125
